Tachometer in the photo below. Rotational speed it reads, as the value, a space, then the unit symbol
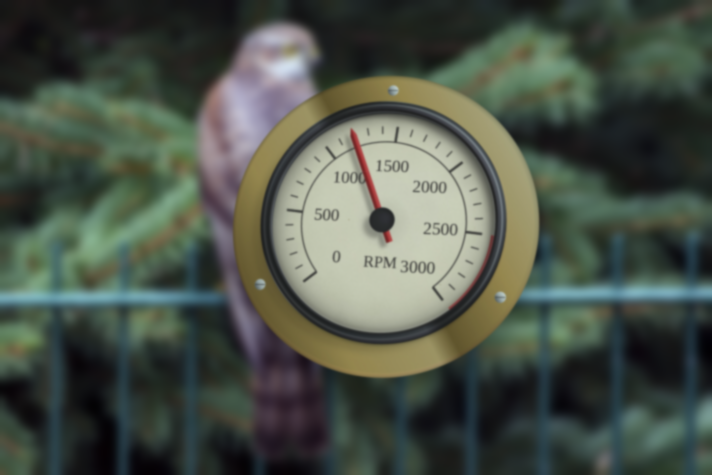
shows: 1200 rpm
